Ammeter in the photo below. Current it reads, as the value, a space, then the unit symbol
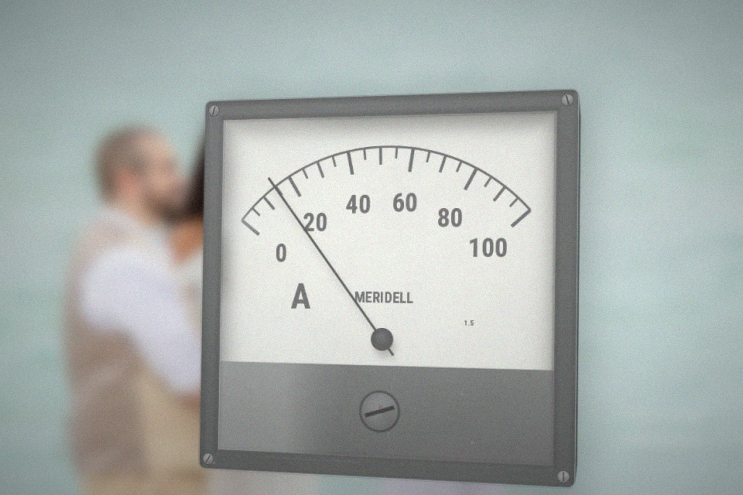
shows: 15 A
